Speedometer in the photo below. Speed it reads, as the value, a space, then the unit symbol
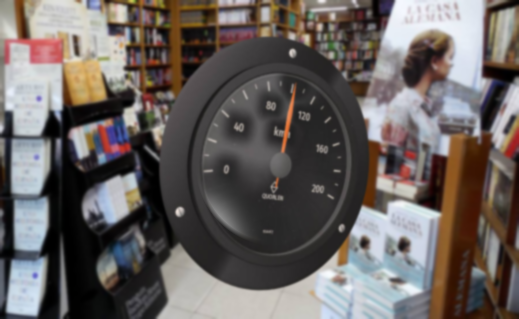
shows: 100 km/h
